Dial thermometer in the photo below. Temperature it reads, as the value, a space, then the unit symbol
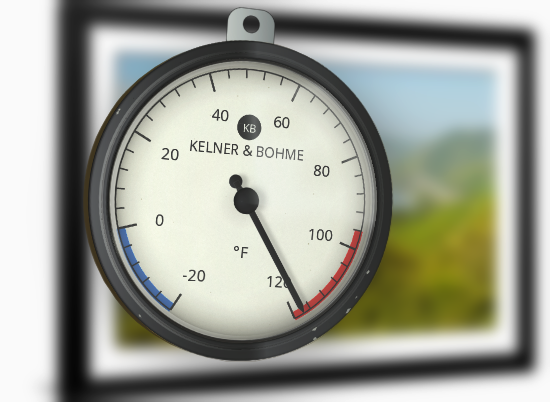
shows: 118 °F
